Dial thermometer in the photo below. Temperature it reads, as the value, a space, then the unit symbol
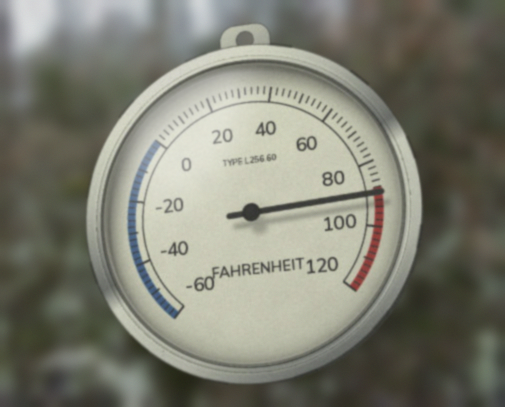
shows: 90 °F
